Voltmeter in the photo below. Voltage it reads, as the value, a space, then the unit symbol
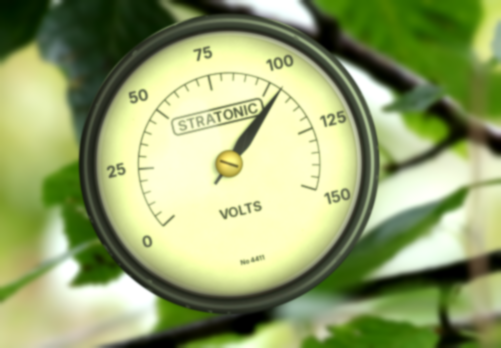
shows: 105 V
